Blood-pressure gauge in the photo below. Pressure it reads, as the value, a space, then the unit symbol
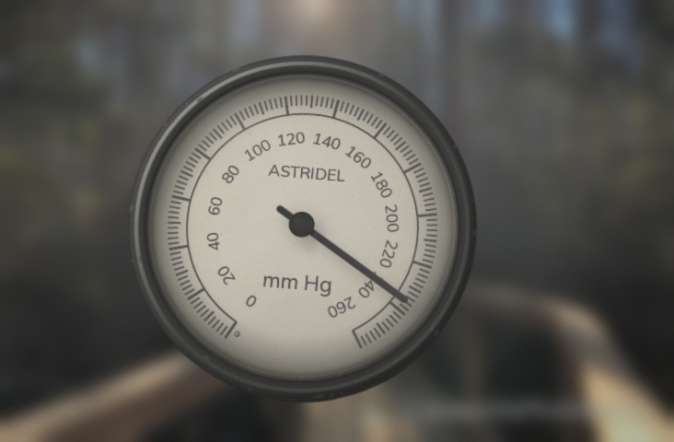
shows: 236 mmHg
